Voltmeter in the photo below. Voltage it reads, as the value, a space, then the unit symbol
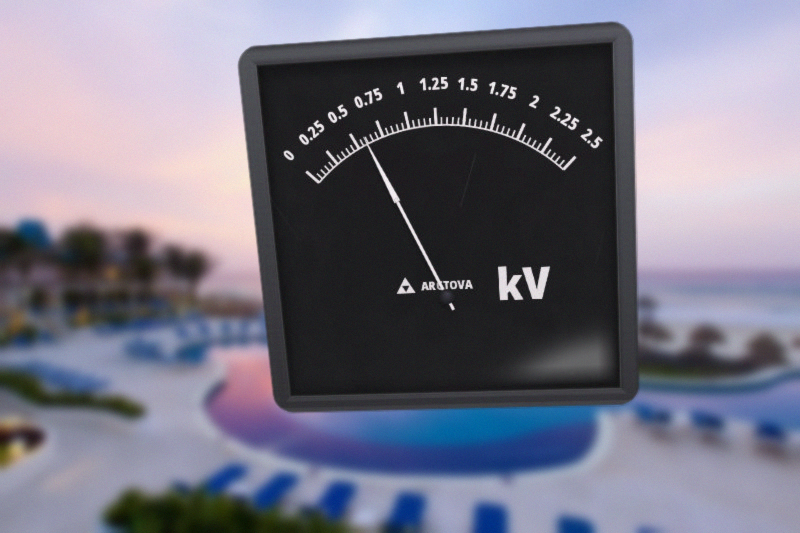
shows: 0.6 kV
